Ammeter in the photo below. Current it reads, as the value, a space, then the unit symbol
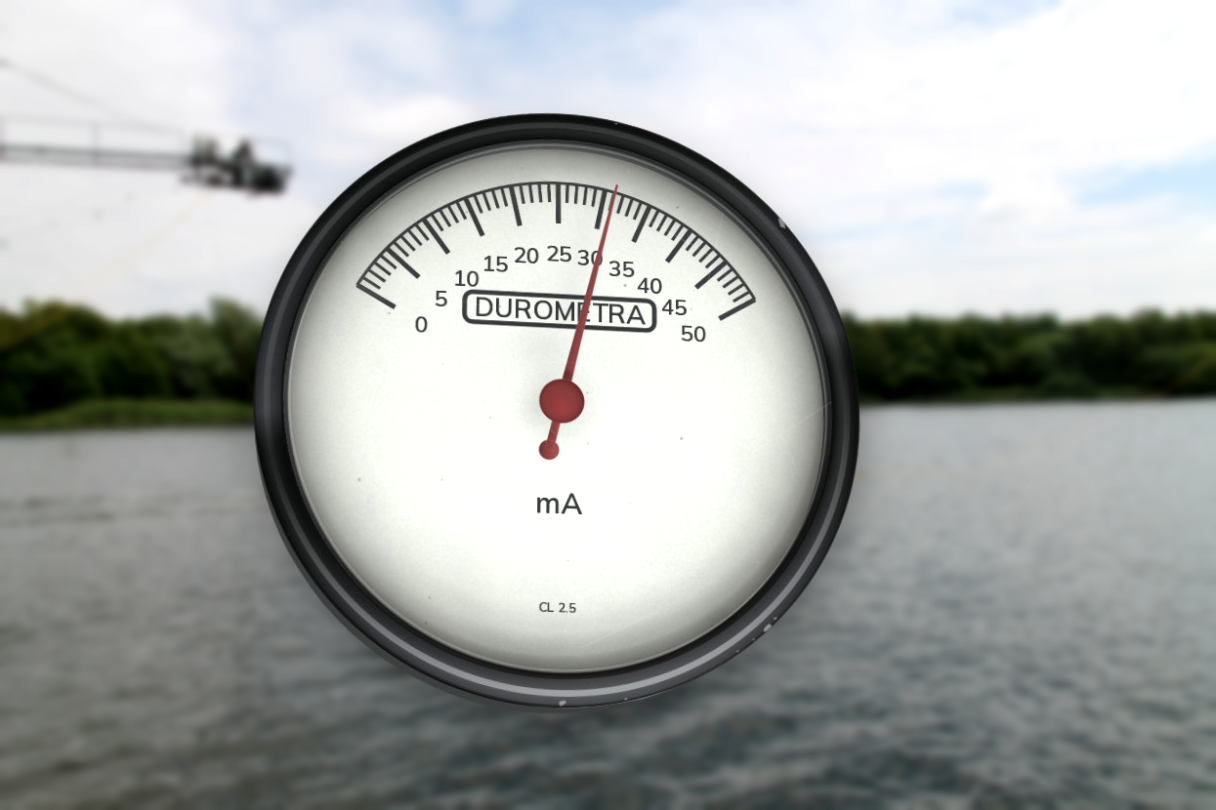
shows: 31 mA
